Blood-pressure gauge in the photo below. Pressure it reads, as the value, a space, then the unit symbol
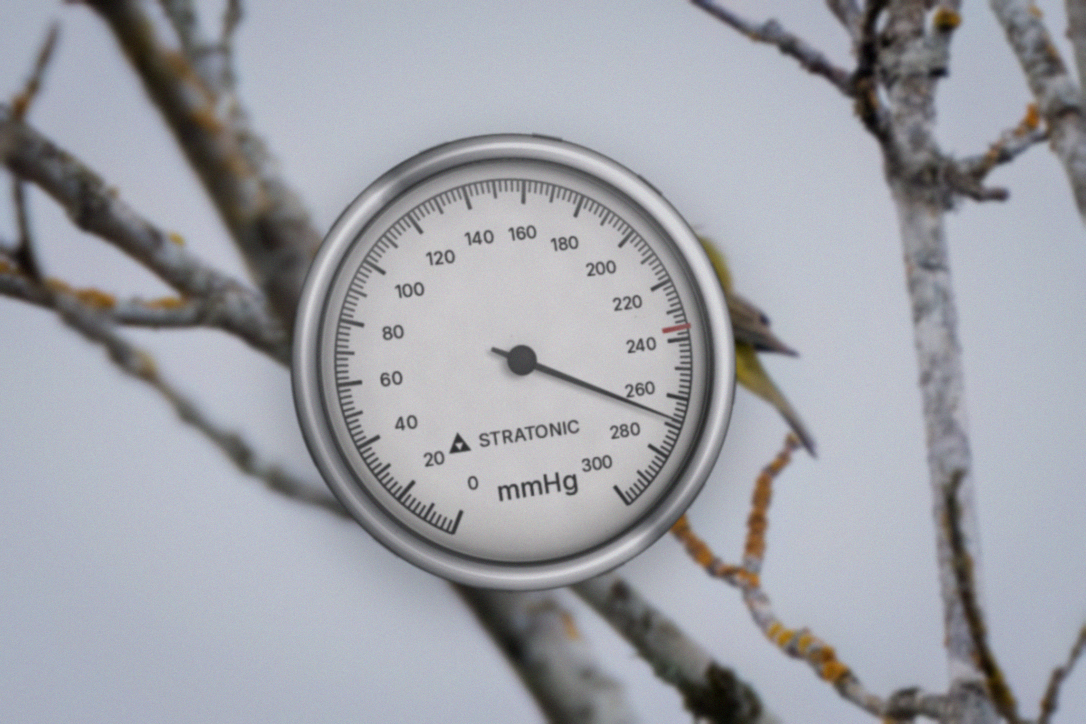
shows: 268 mmHg
